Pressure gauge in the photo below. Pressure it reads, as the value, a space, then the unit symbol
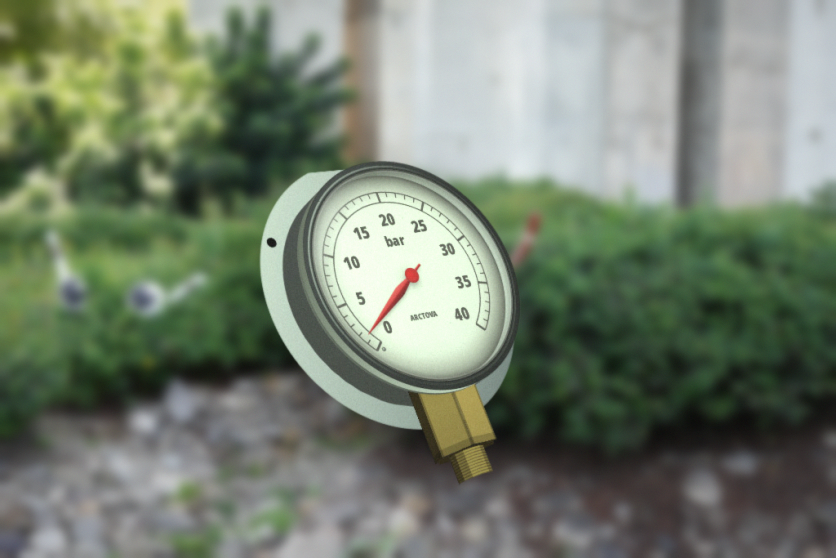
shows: 1.5 bar
